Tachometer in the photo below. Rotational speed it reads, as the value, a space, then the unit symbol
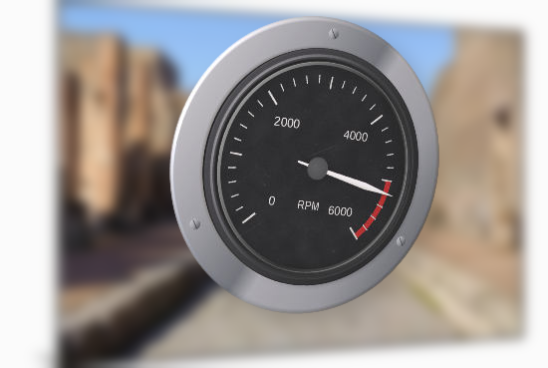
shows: 5200 rpm
